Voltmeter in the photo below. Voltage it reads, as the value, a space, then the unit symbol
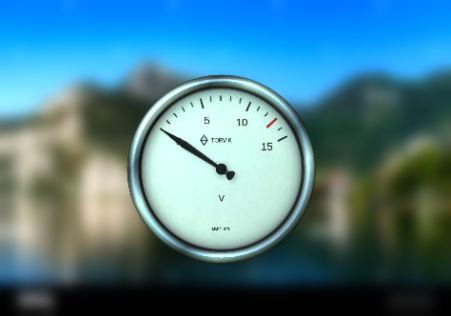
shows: 0 V
